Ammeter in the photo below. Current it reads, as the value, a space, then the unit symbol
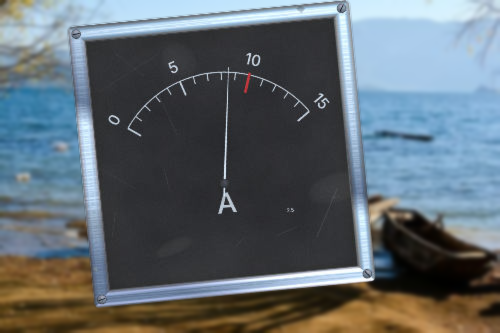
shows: 8.5 A
